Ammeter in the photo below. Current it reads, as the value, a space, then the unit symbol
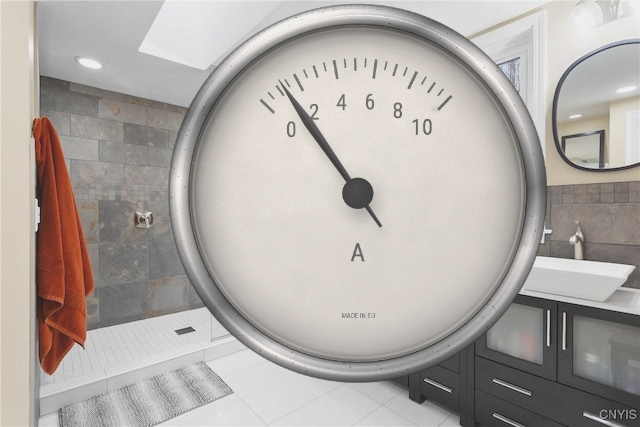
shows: 1.25 A
